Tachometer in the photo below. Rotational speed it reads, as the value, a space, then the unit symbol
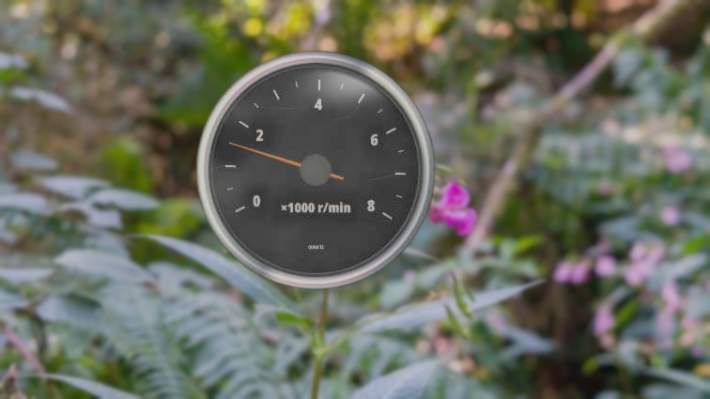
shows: 1500 rpm
